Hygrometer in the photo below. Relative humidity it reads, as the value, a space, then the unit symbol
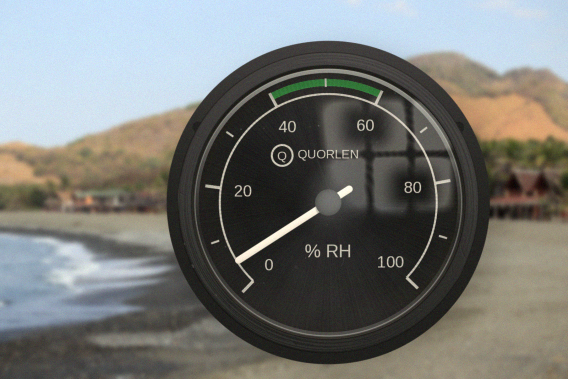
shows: 5 %
